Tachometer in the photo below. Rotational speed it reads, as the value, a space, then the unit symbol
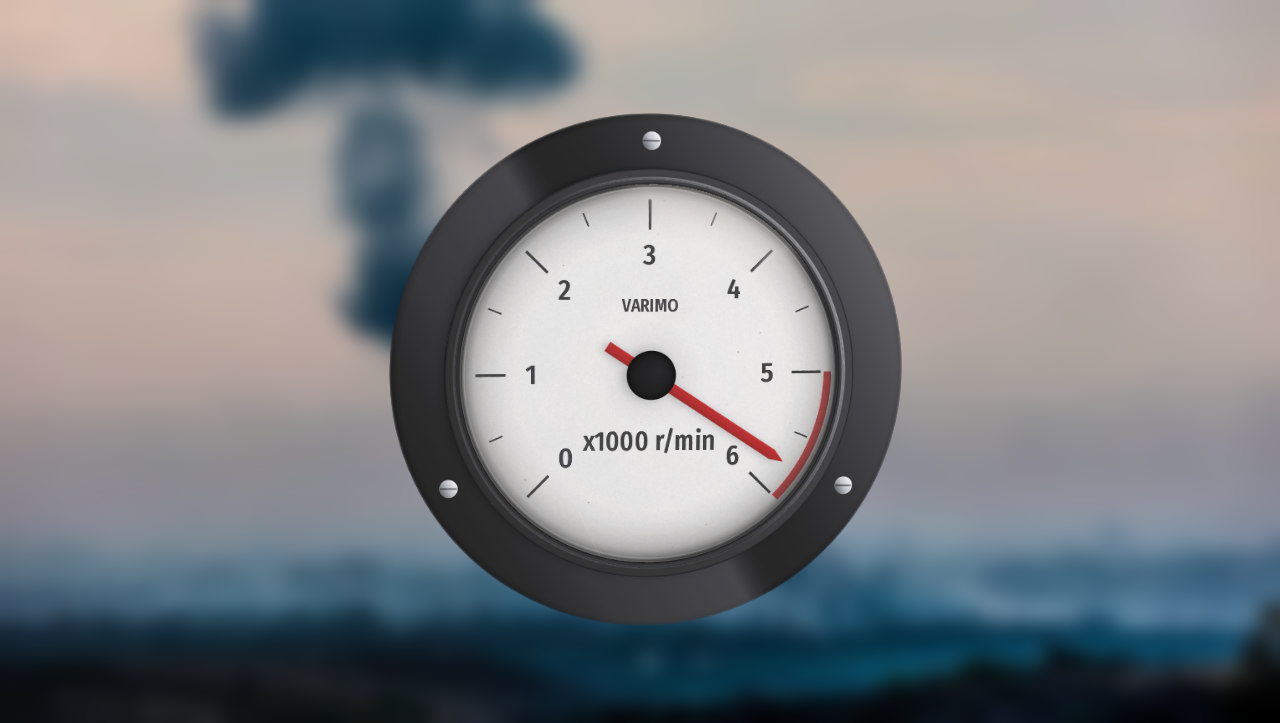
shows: 5750 rpm
